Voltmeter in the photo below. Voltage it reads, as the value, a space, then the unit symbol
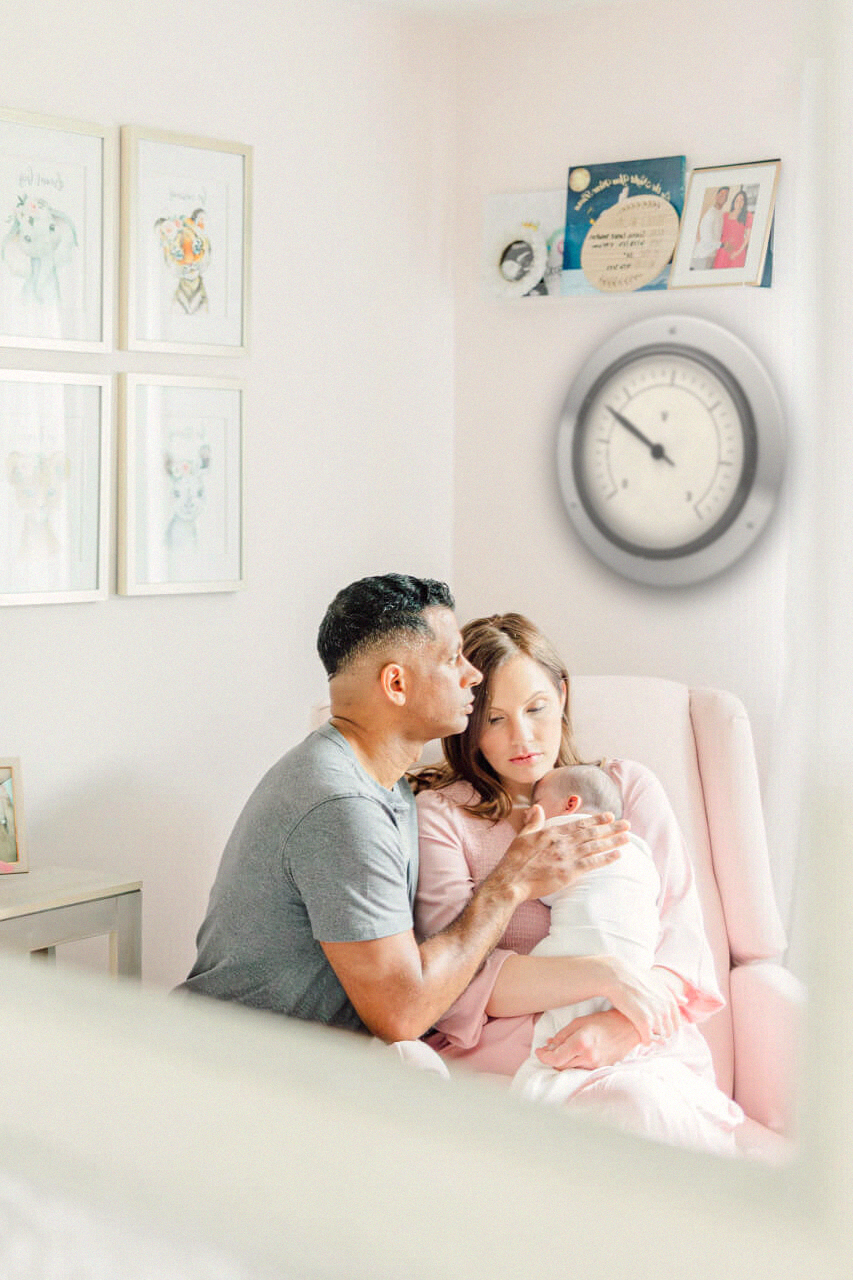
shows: 0.8 V
